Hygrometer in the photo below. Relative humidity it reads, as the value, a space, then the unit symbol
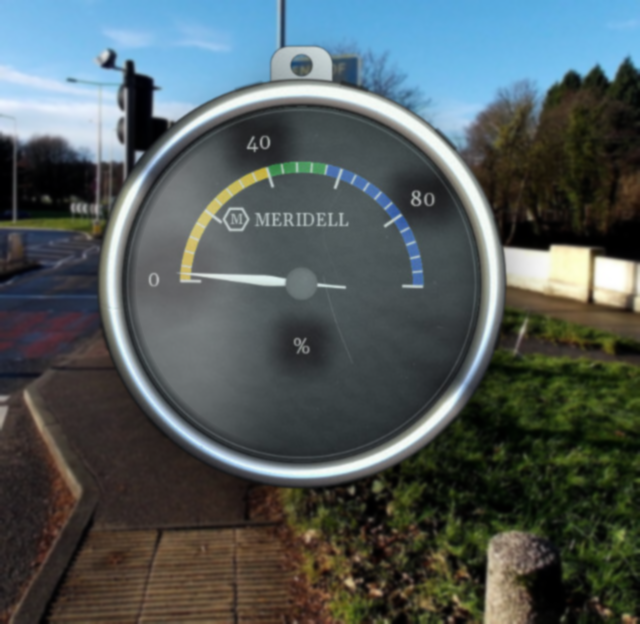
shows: 2 %
